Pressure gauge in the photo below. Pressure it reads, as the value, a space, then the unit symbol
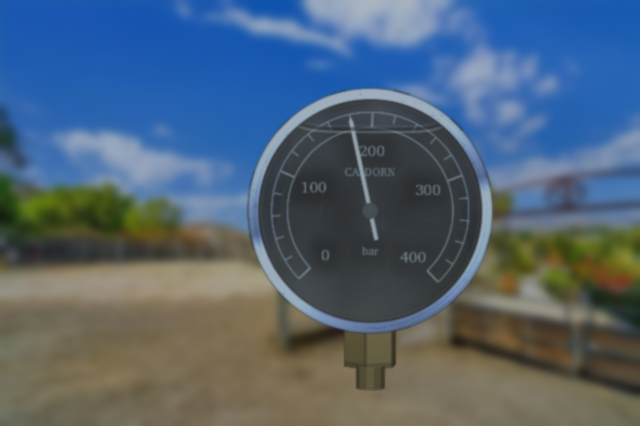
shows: 180 bar
